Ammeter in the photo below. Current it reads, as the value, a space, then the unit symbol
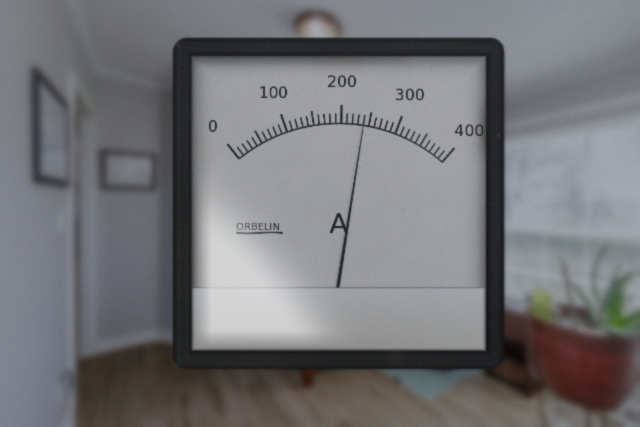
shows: 240 A
